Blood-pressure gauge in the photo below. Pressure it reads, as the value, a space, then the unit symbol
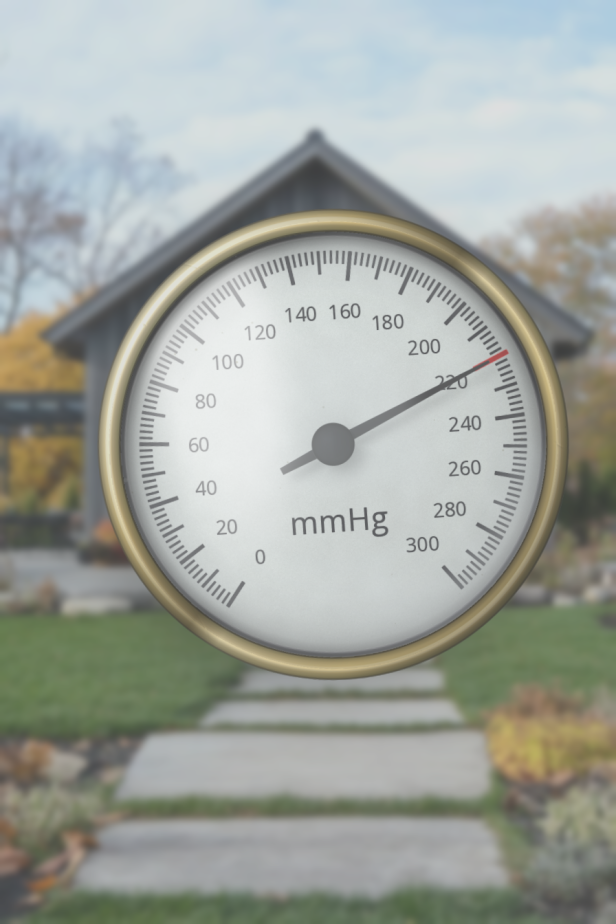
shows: 220 mmHg
